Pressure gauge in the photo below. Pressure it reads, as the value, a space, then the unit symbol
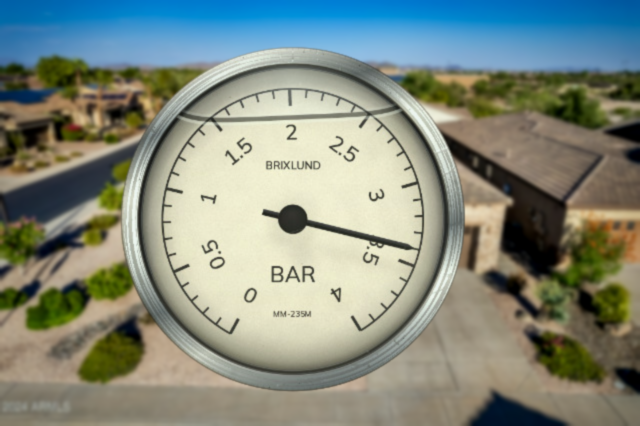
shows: 3.4 bar
